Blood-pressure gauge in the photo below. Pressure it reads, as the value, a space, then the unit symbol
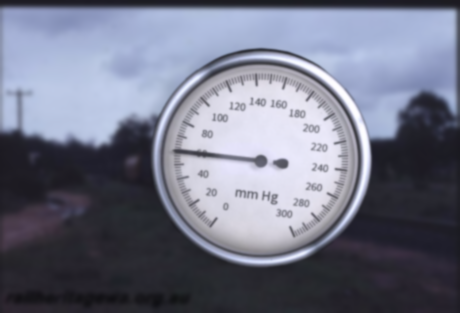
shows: 60 mmHg
